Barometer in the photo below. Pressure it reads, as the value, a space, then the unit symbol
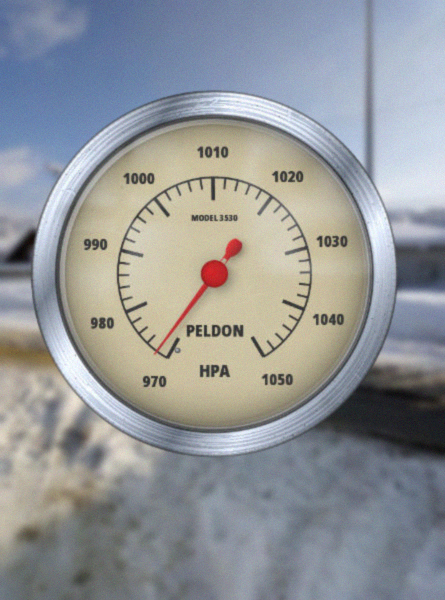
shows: 972 hPa
